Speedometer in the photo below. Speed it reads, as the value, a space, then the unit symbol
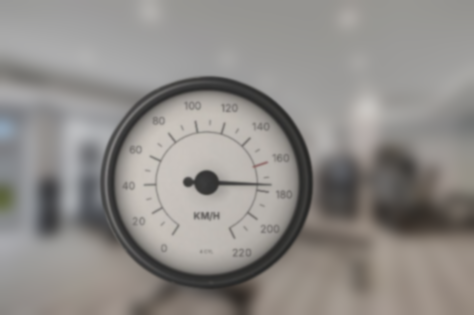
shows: 175 km/h
